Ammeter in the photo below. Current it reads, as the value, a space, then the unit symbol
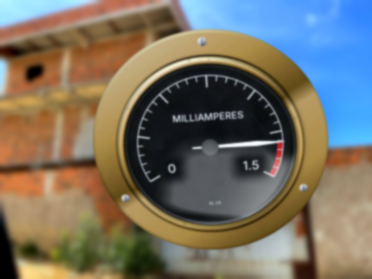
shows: 1.3 mA
